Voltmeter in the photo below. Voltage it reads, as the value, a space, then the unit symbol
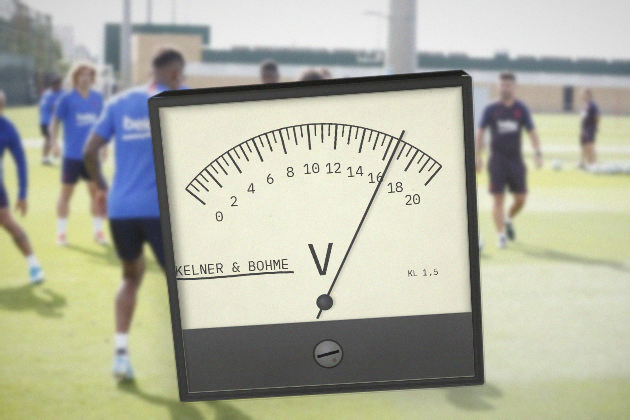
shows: 16.5 V
